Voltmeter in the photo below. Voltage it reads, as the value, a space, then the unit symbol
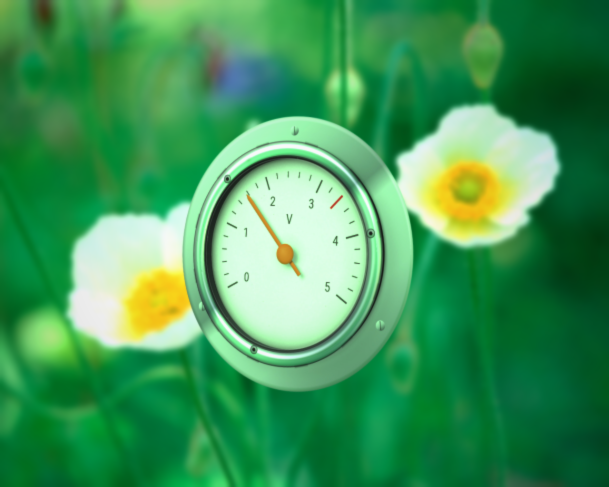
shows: 1.6 V
